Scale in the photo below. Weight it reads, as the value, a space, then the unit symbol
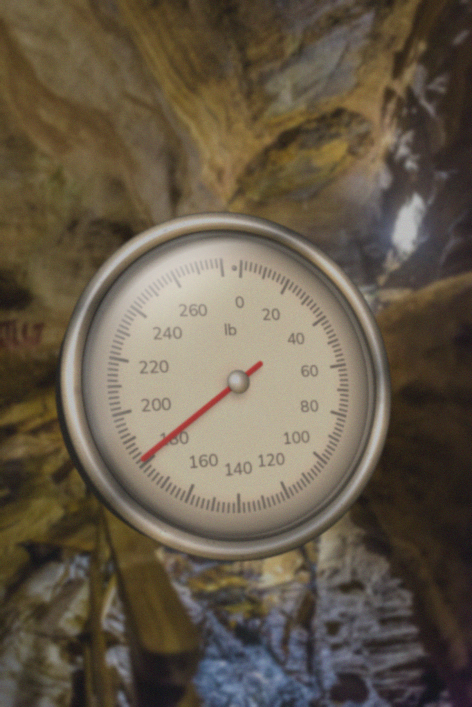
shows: 182 lb
